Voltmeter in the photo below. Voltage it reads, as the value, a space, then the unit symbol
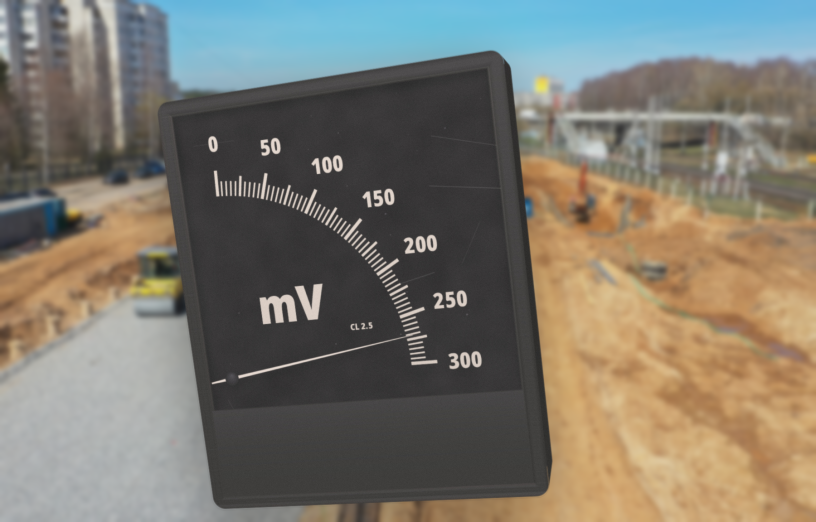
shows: 270 mV
